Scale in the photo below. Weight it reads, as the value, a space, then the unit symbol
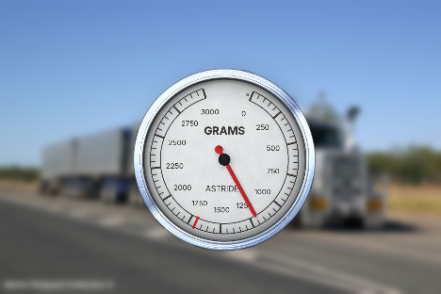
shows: 1200 g
